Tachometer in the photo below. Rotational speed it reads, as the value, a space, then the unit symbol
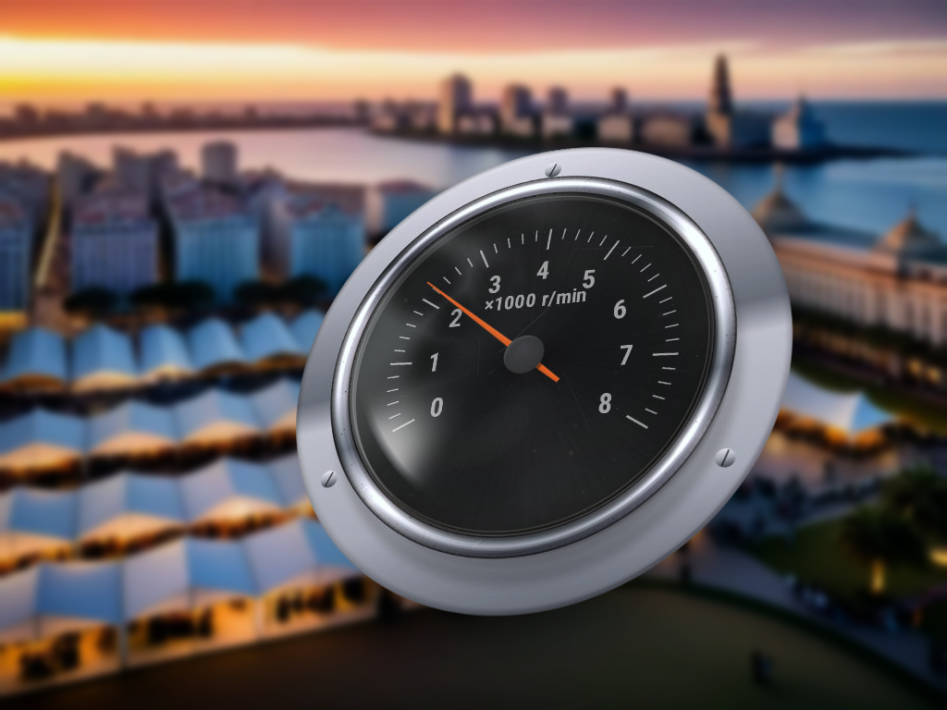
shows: 2200 rpm
